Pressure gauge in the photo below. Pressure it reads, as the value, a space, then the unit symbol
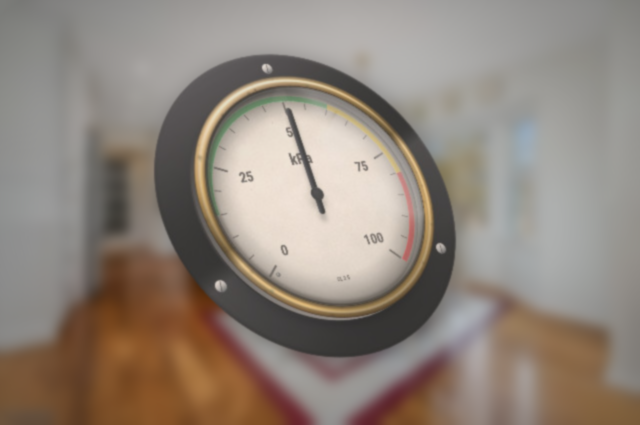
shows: 50 kPa
